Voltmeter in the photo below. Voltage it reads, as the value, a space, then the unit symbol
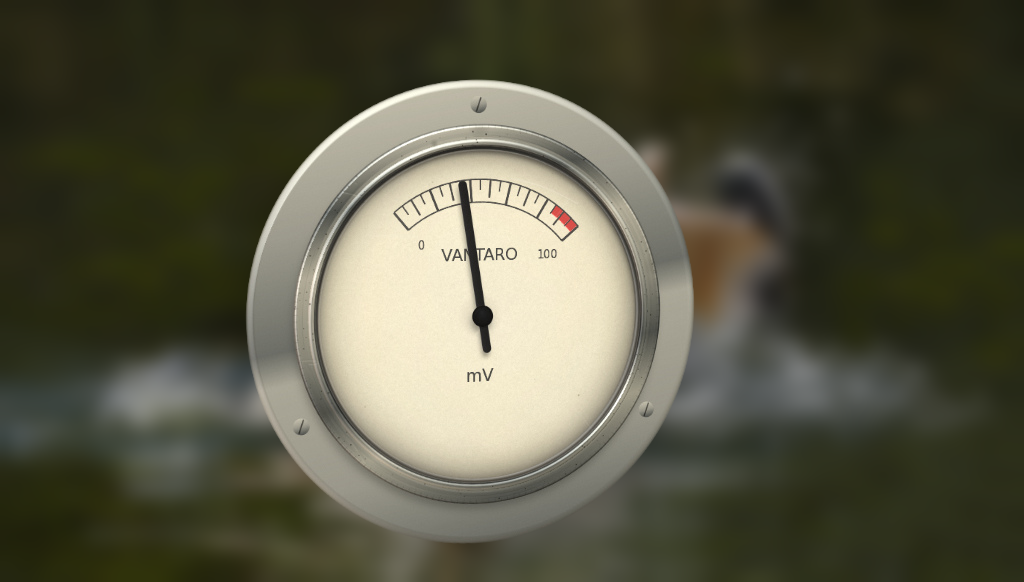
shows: 35 mV
